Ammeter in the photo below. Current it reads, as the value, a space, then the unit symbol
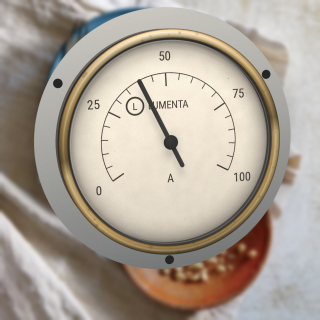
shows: 40 A
